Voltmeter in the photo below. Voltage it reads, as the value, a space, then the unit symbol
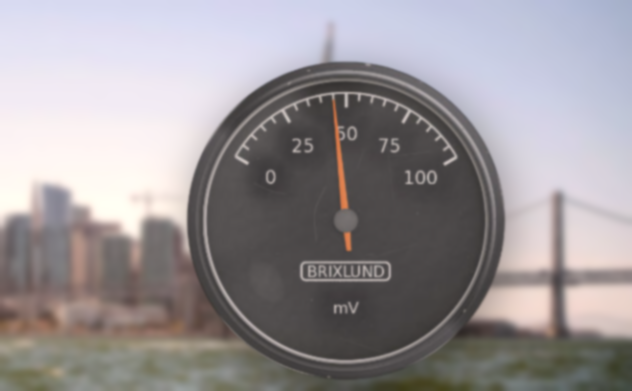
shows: 45 mV
